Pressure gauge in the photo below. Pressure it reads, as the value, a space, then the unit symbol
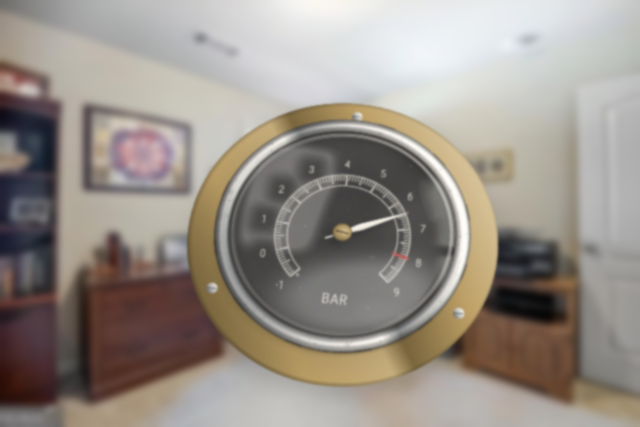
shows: 6.5 bar
